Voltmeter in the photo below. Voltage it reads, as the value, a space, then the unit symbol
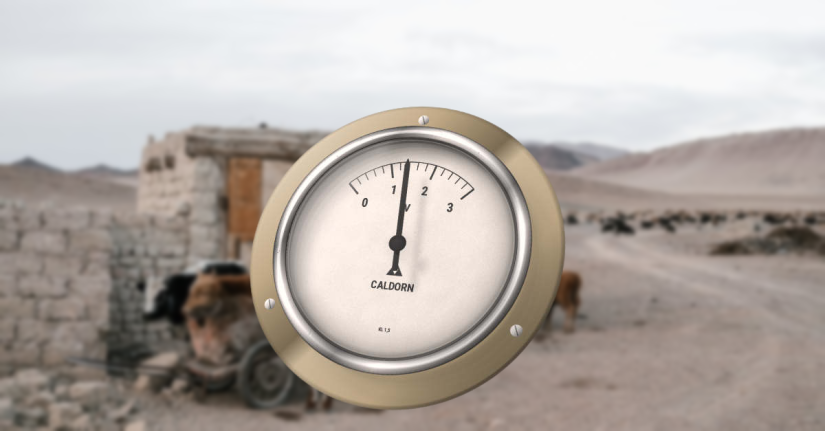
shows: 1.4 V
